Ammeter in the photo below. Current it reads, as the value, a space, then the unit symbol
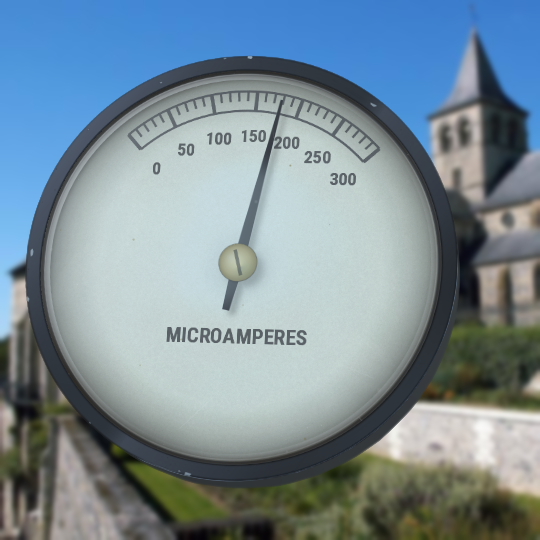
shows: 180 µA
